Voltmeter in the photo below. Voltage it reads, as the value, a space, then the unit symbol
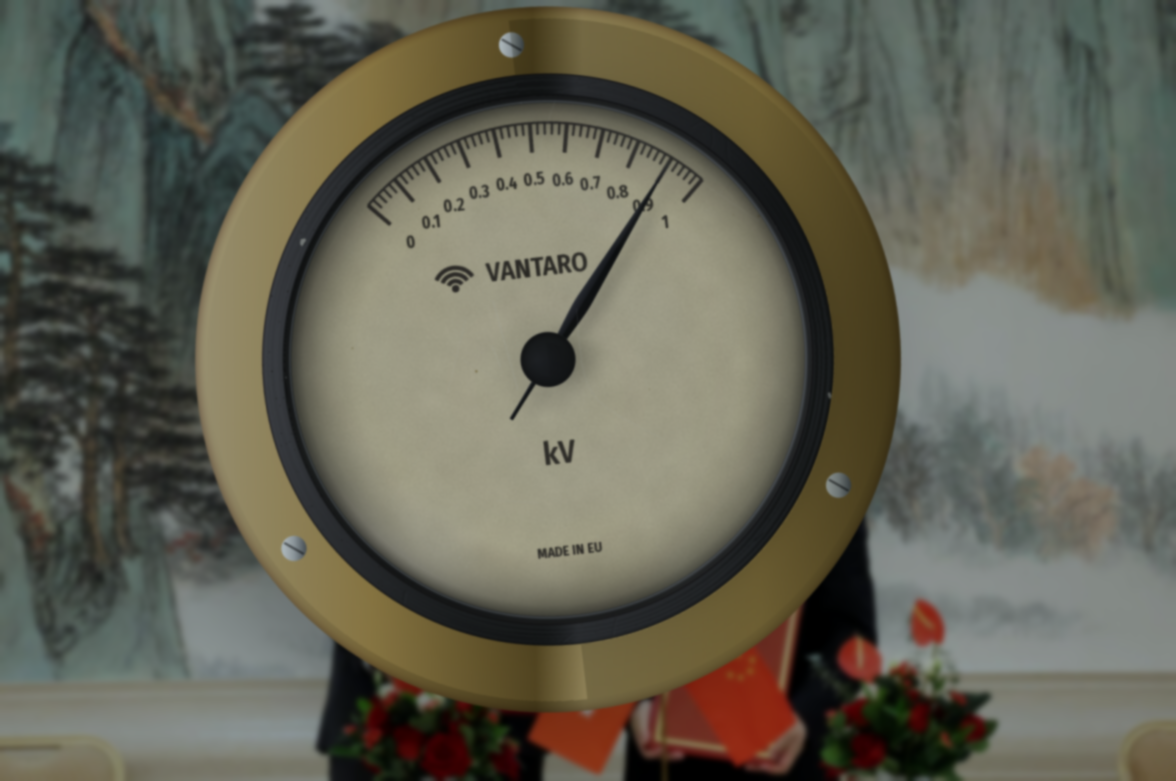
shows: 0.9 kV
